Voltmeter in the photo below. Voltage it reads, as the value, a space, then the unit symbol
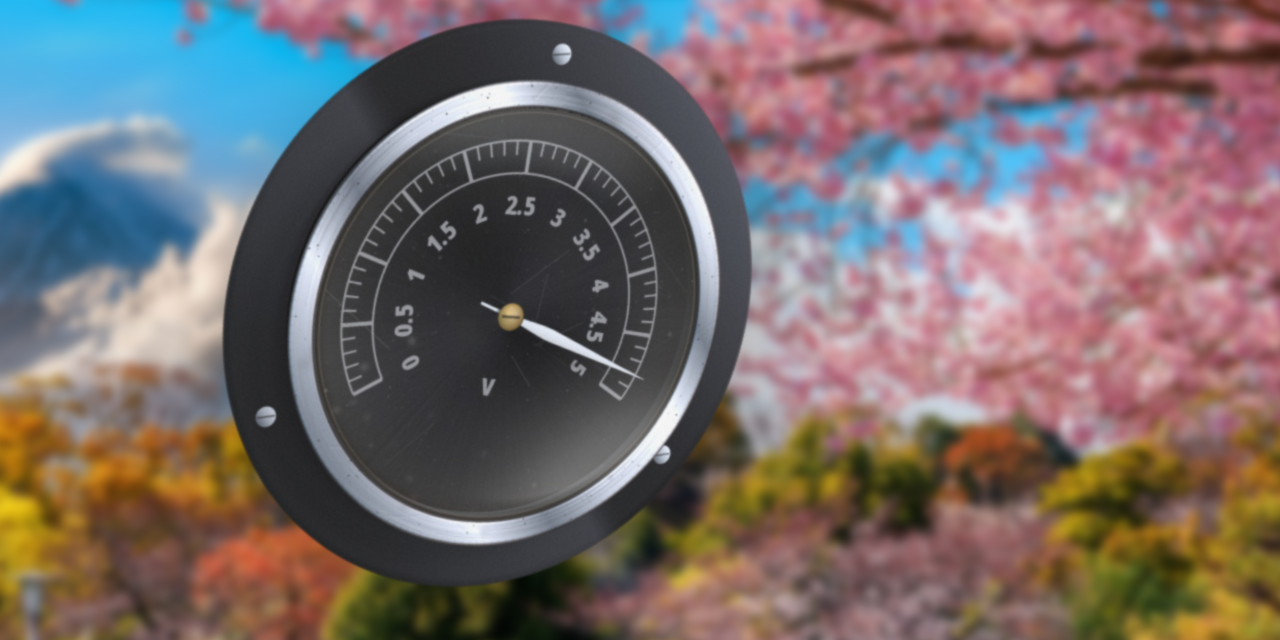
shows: 4.8 V
